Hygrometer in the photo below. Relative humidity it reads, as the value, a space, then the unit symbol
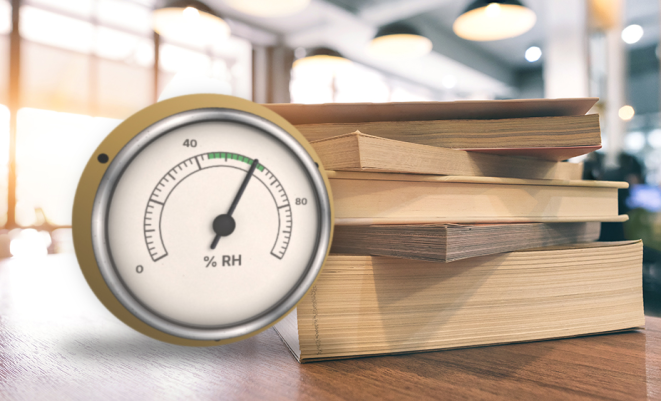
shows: 60 %
